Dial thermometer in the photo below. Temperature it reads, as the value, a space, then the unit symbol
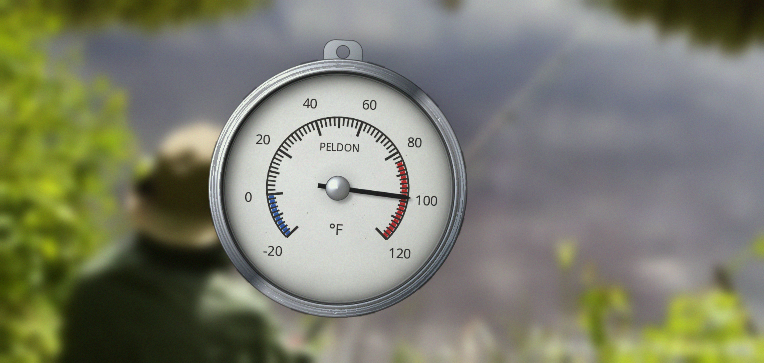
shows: 100 °F
